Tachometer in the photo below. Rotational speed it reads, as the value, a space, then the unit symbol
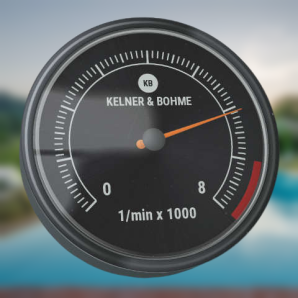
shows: 6100 rpm
